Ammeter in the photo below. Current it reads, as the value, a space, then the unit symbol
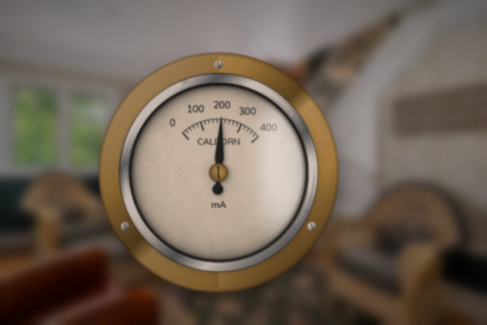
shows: 200 mA
